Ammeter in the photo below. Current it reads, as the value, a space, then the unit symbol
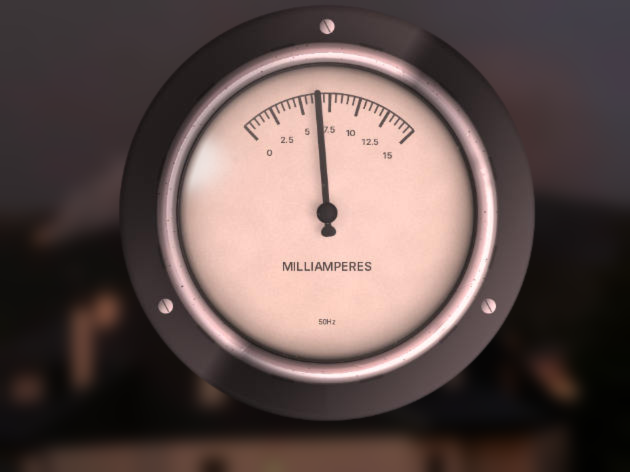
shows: 6.5 mA
